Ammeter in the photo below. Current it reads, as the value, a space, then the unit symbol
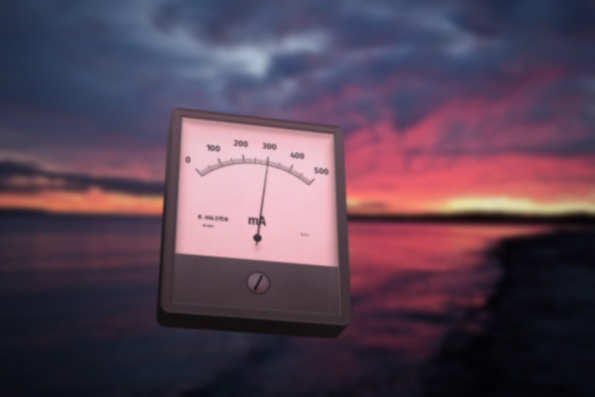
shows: 300 mA
